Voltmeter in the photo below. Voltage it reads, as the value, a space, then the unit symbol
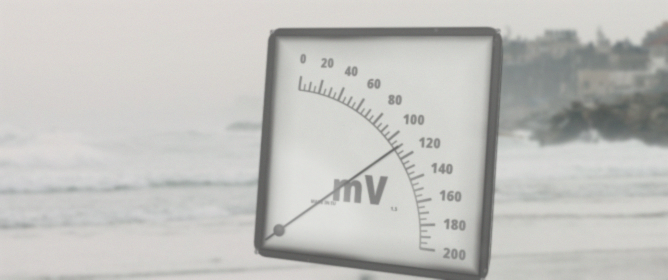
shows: 110 mV
